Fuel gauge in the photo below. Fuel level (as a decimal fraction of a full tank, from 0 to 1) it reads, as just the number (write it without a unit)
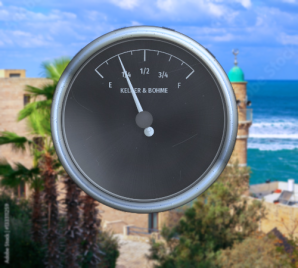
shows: 0.25
